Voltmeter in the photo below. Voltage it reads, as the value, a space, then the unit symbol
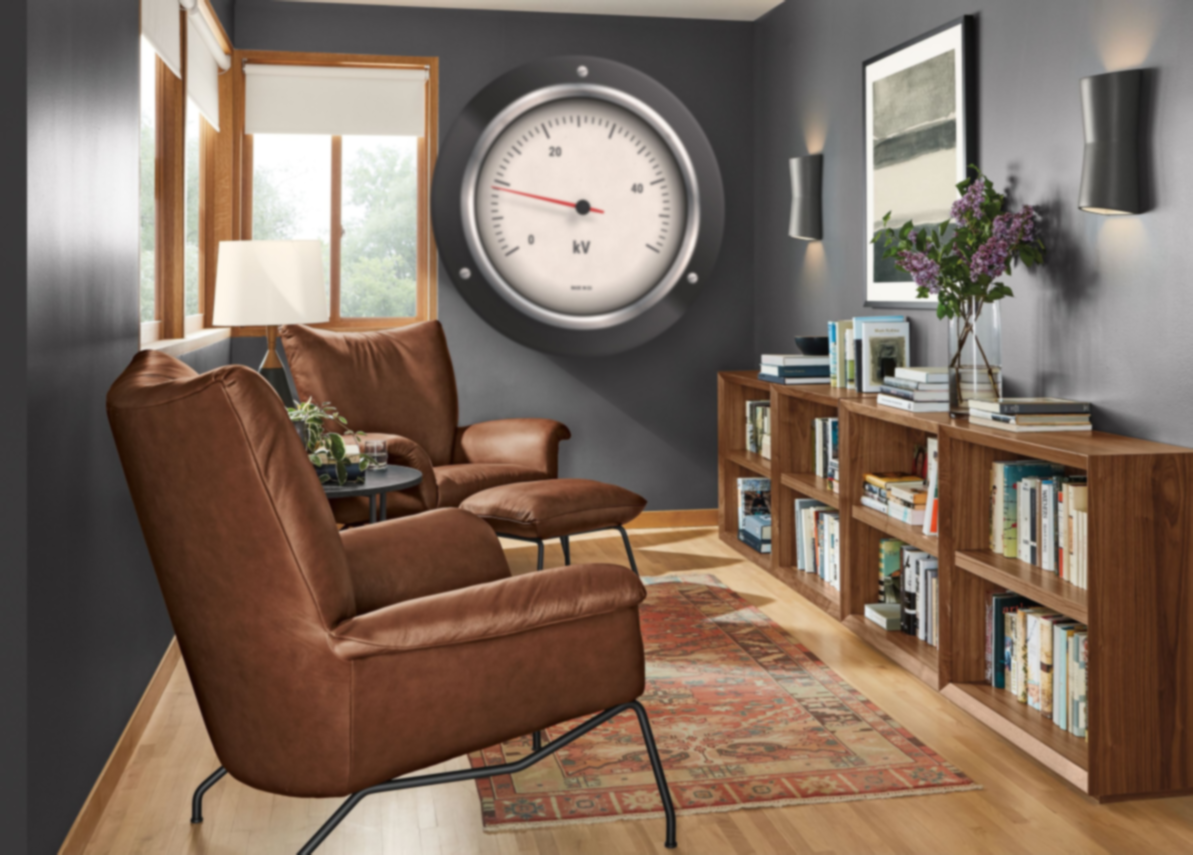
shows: 9 kV
